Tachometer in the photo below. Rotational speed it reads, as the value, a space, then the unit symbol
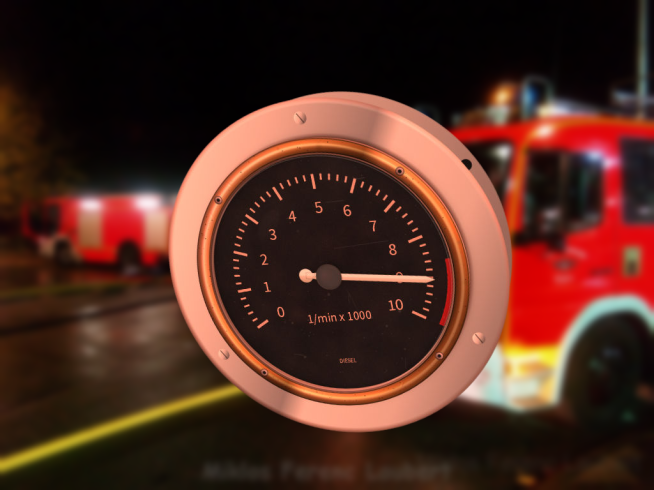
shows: 9000 rpm
